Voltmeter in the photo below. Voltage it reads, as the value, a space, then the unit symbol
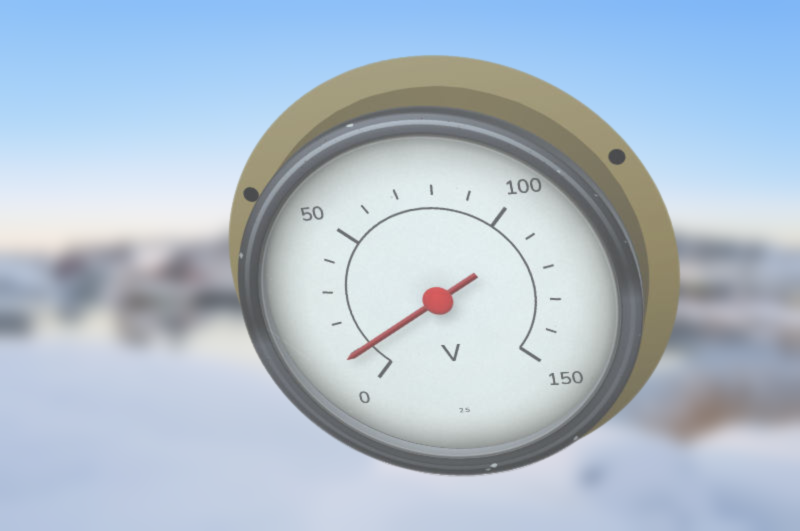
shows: 10 V
